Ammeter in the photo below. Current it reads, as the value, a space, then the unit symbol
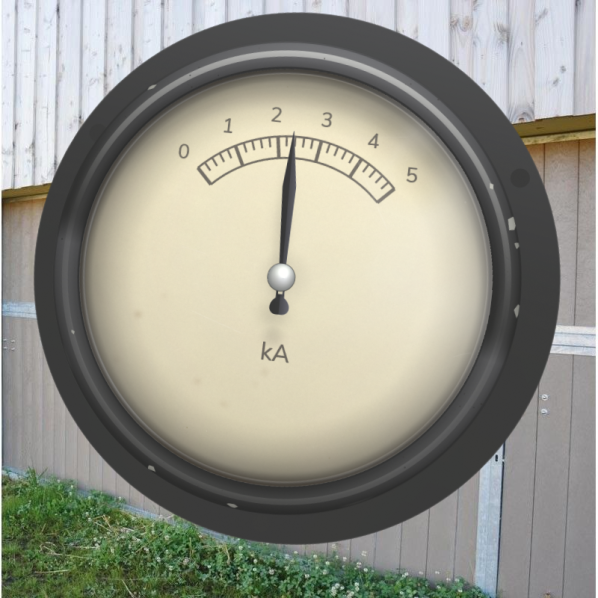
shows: 2.4 kA
